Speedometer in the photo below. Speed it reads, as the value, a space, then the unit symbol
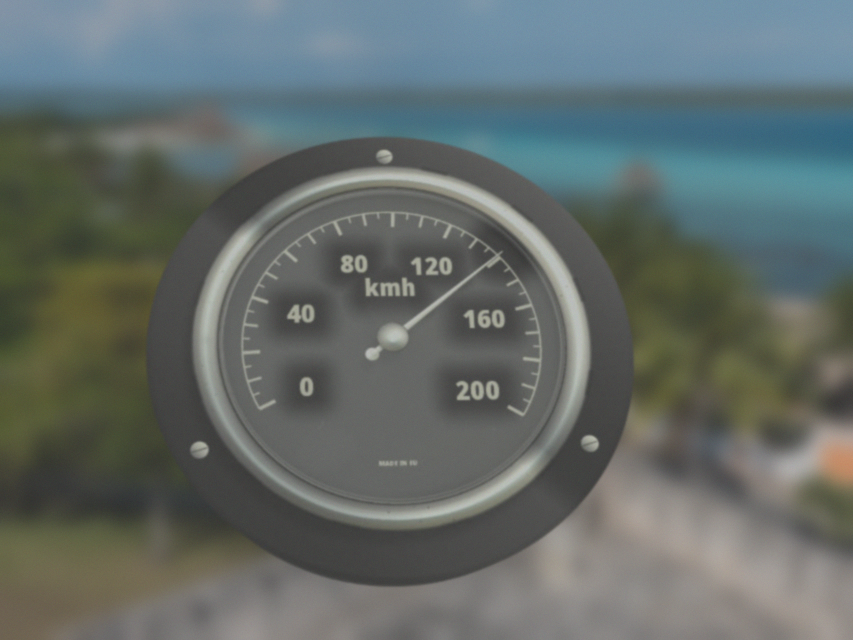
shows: 140 km/h
